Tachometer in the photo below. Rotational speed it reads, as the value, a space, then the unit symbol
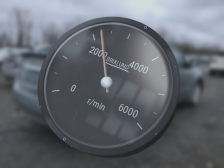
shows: 2250 rpm
